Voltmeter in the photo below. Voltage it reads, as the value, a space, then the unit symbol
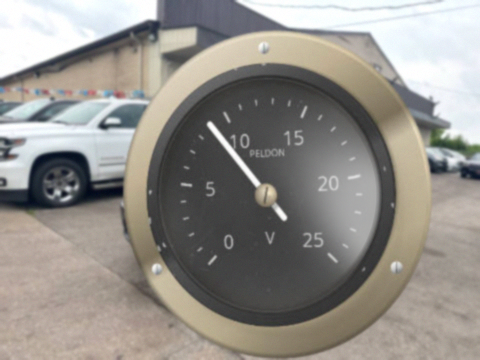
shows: 9 V
